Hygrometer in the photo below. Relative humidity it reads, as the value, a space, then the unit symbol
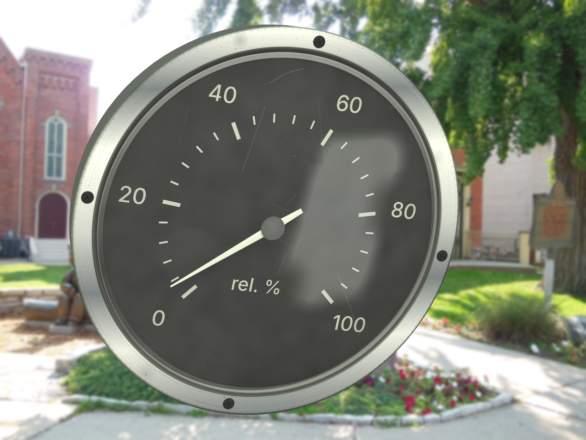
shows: 4 %
